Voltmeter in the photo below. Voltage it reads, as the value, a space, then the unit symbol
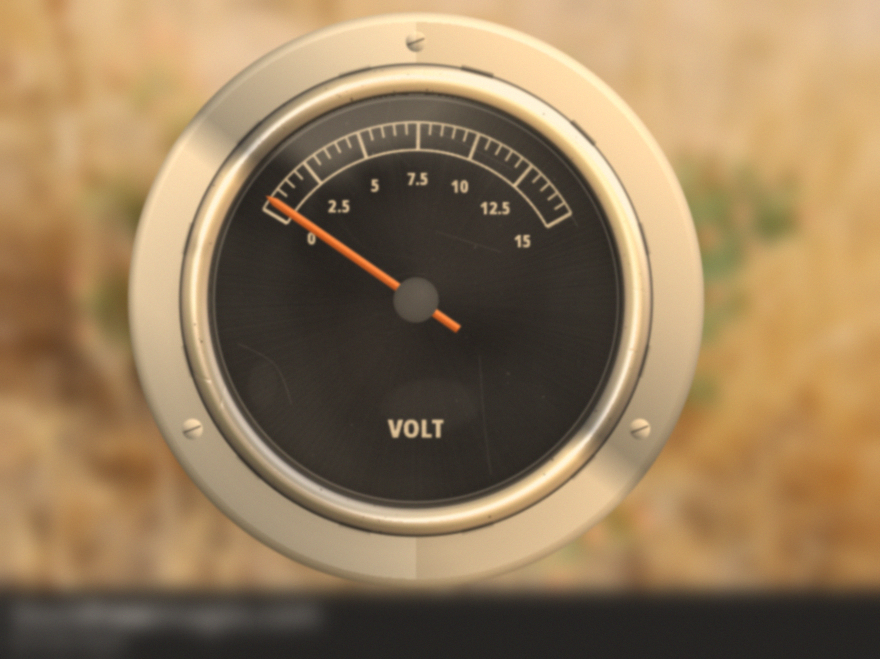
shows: 0.5 V
